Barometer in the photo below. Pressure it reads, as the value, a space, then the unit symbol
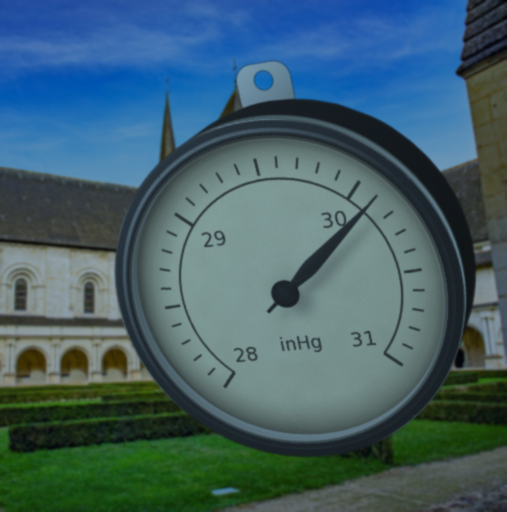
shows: 30.1 inHg
